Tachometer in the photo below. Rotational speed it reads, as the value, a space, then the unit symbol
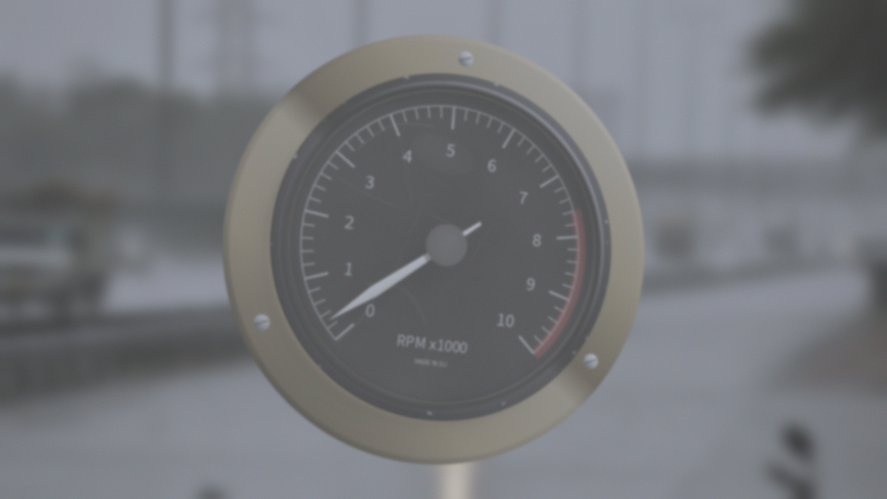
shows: 300 rpm
